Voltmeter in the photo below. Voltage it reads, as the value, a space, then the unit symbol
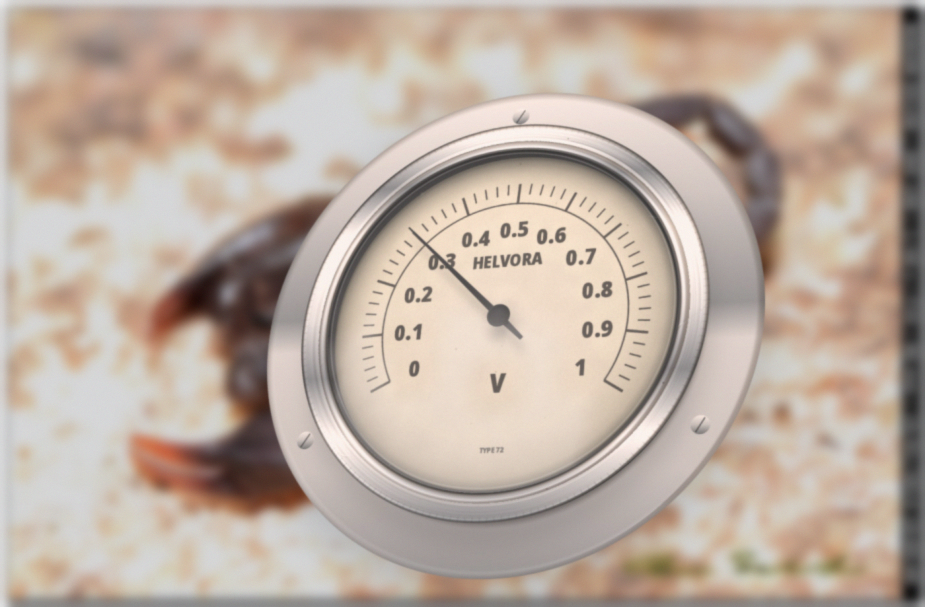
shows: 0.3 V
